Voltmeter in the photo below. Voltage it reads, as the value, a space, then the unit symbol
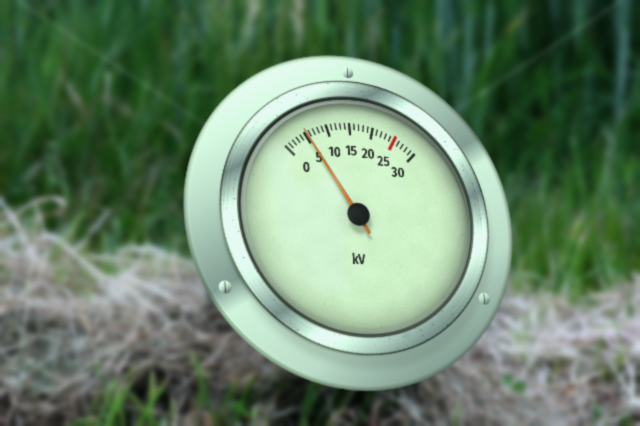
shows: 5 kV
